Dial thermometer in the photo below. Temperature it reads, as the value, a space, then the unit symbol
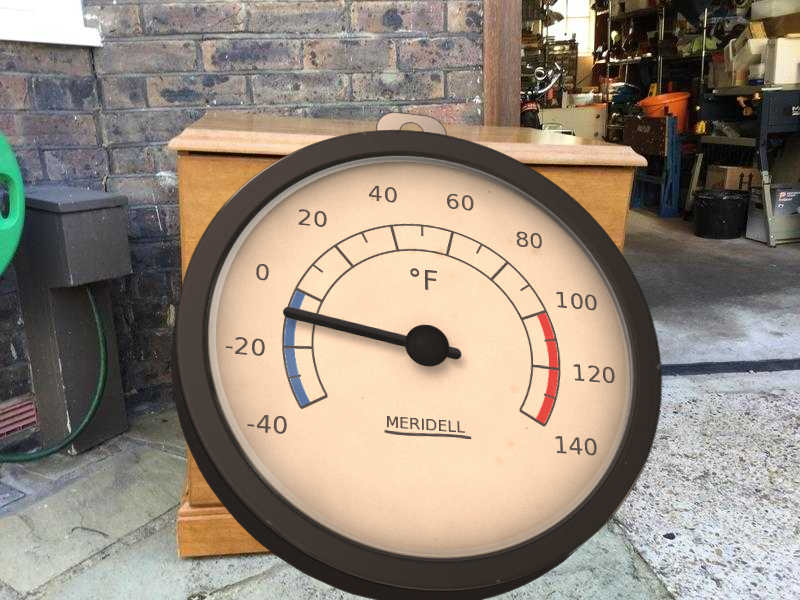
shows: -10 °F
